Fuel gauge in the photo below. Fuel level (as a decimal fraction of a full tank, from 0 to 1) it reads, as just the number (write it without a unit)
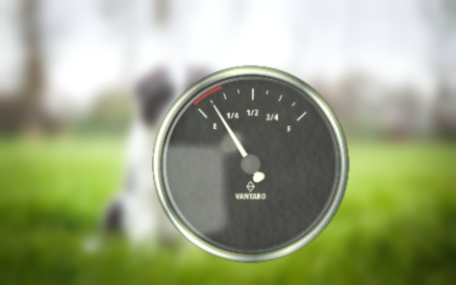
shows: 0.125
